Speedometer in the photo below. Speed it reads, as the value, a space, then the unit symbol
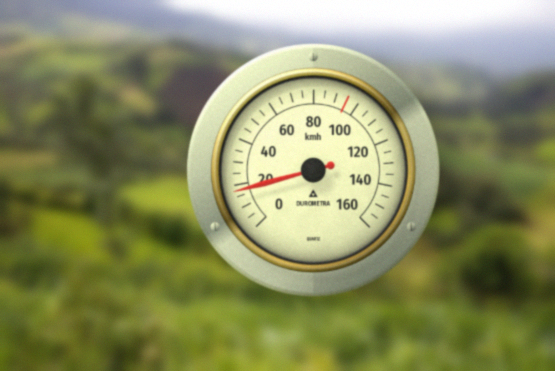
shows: 17.5 km/h
